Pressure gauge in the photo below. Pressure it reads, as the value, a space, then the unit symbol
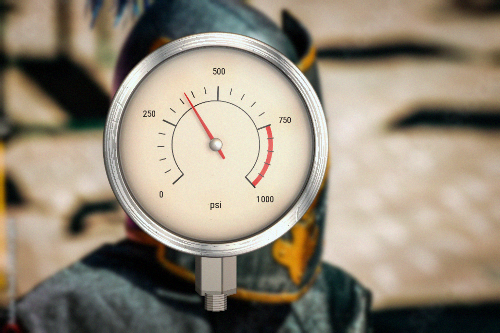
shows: 375 psi
